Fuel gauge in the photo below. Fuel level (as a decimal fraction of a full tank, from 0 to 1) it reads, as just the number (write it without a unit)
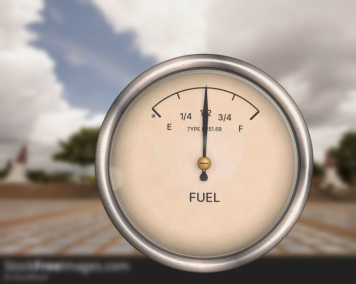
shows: 0.5
